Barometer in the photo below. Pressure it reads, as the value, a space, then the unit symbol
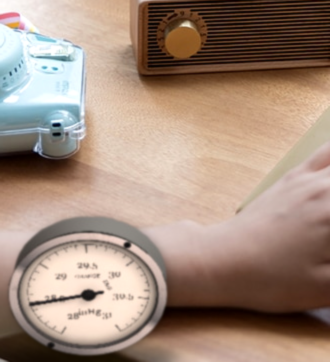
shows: 28.5 inHg
